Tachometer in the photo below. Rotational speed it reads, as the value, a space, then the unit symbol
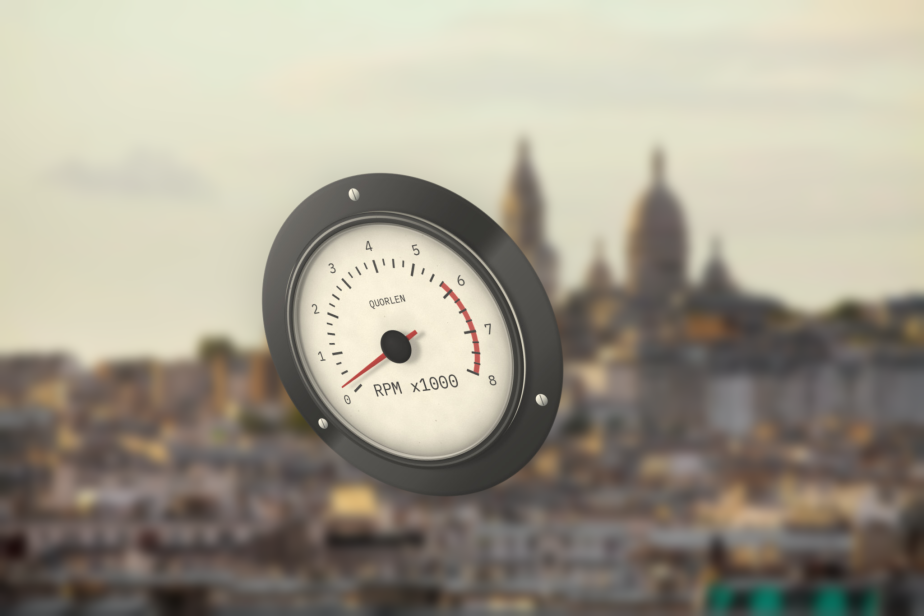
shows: 250 rpm
